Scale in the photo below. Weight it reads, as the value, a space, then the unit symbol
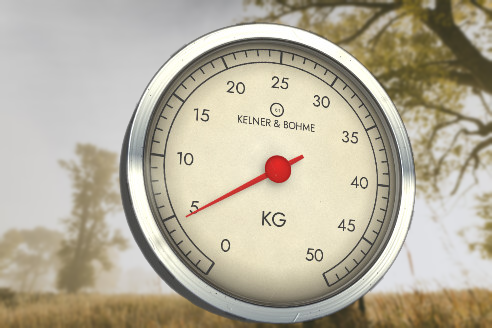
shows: 4.5 kg
